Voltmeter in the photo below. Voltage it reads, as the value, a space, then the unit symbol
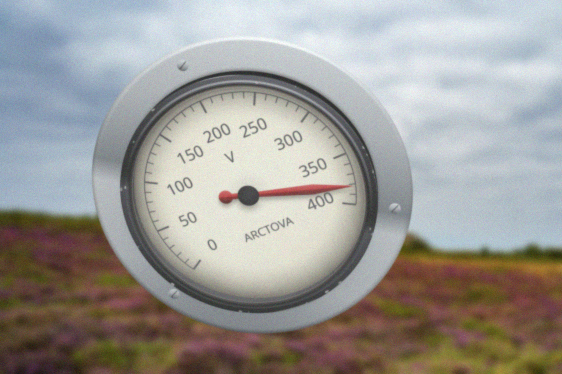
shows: 380 V
